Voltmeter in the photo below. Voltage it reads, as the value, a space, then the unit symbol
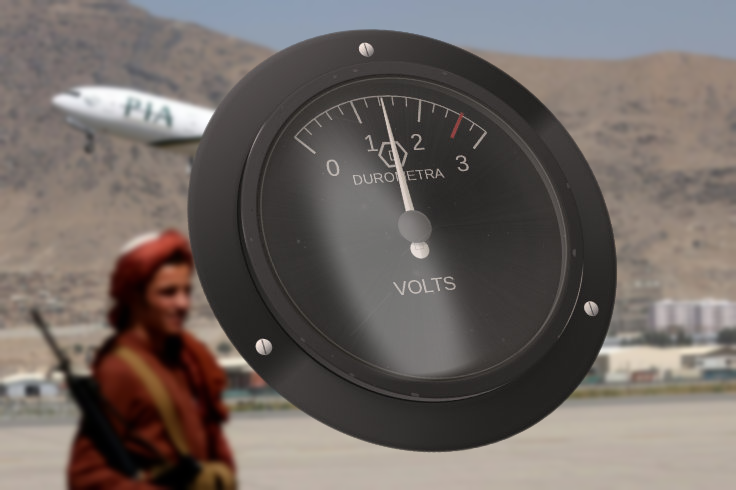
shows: 1.4 V
